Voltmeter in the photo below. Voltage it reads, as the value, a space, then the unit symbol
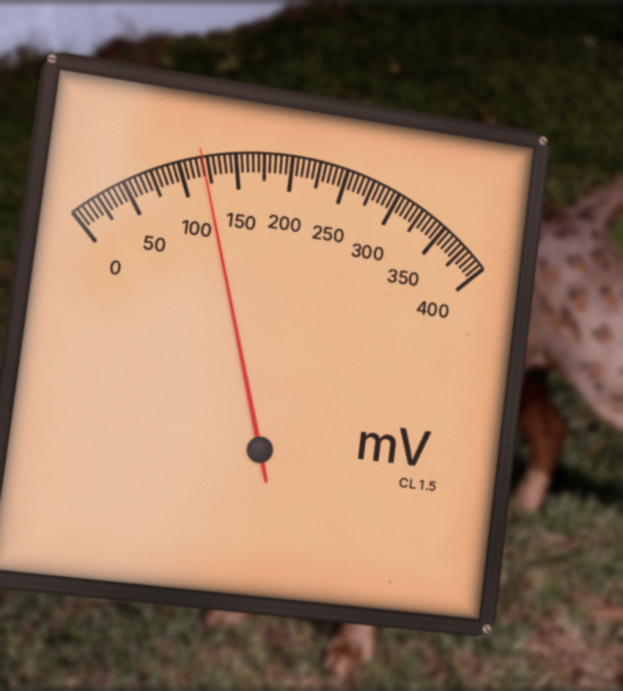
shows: 120 mV
